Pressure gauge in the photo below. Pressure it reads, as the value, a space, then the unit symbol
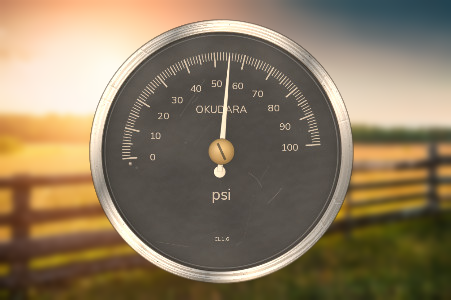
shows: 55 psi
